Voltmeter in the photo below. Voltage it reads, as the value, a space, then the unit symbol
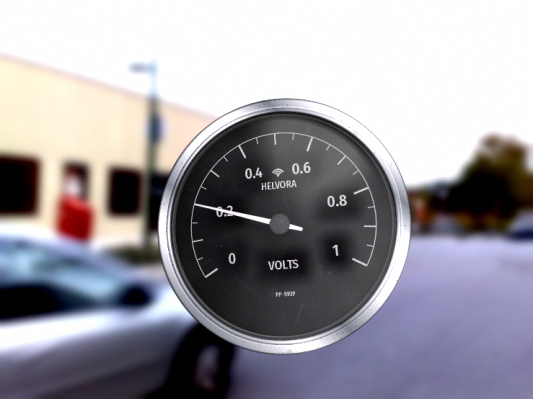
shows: 0.2 V
